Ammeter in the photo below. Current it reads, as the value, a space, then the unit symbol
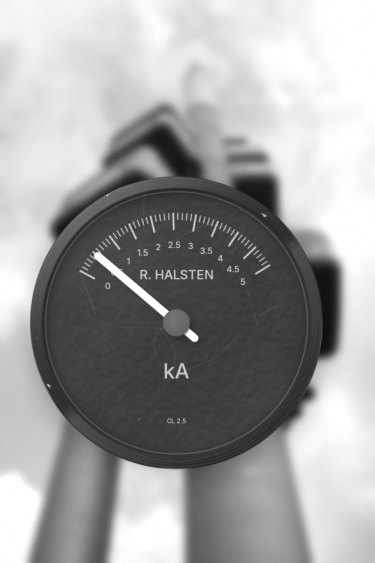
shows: 0.5 kA
